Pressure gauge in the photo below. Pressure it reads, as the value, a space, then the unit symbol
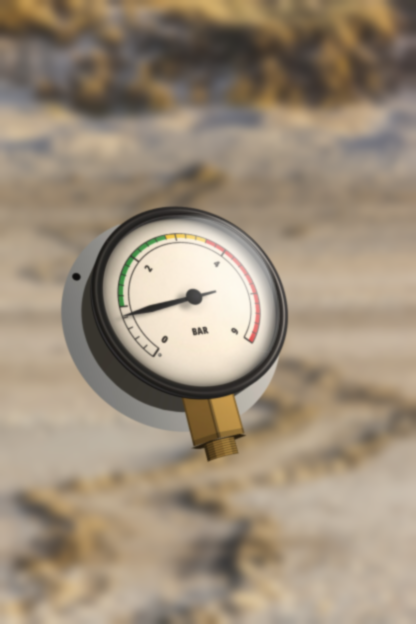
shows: 0.8 bar
